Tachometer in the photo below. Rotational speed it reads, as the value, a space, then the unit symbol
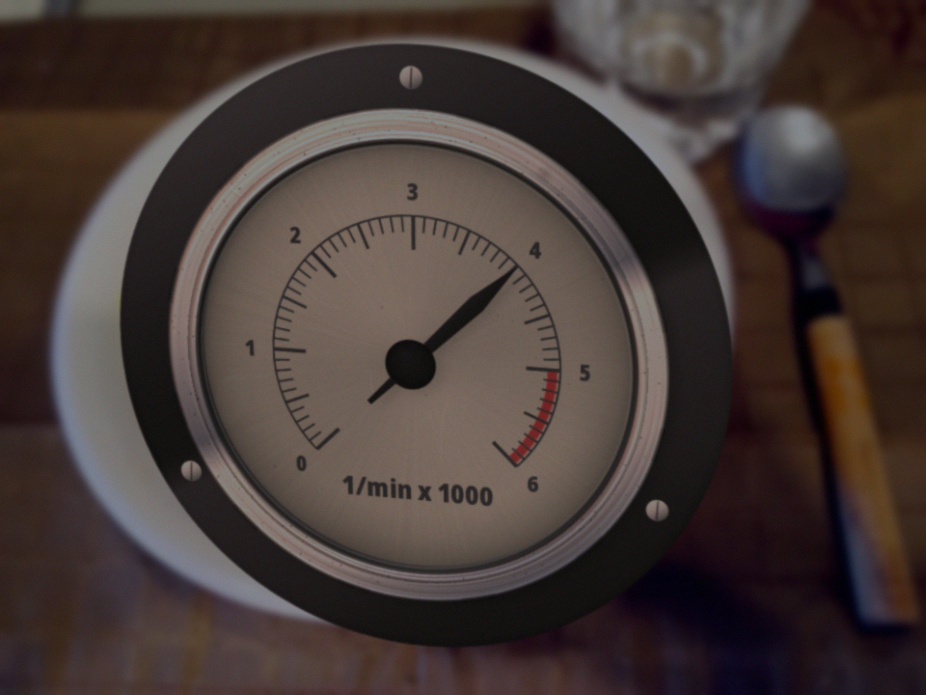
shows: 4000 rpm
